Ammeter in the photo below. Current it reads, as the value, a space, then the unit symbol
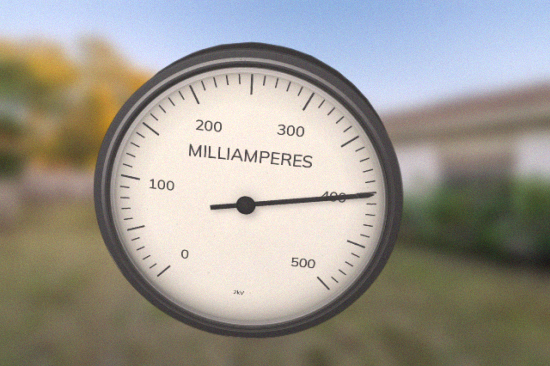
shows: 400 mA
